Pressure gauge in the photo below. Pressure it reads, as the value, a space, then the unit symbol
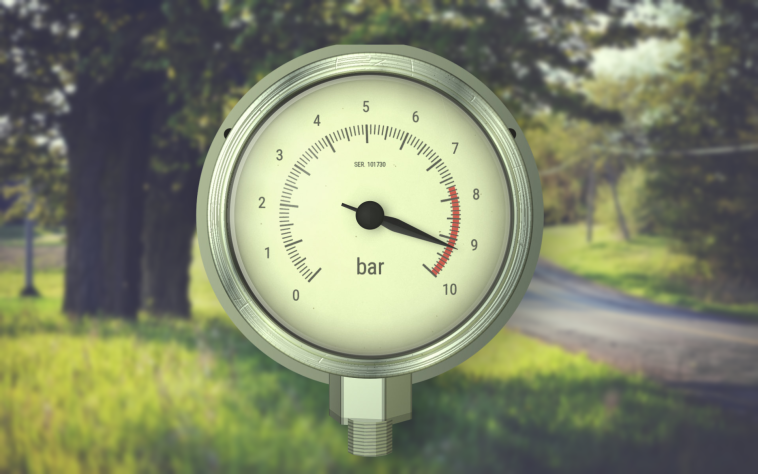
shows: 9.2 bar
